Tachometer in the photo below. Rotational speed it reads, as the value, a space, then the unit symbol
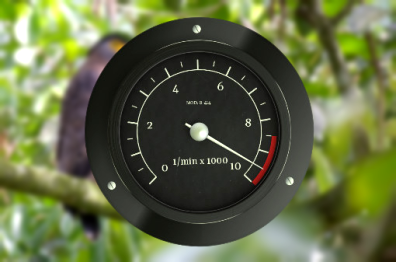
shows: 9500 rpm
